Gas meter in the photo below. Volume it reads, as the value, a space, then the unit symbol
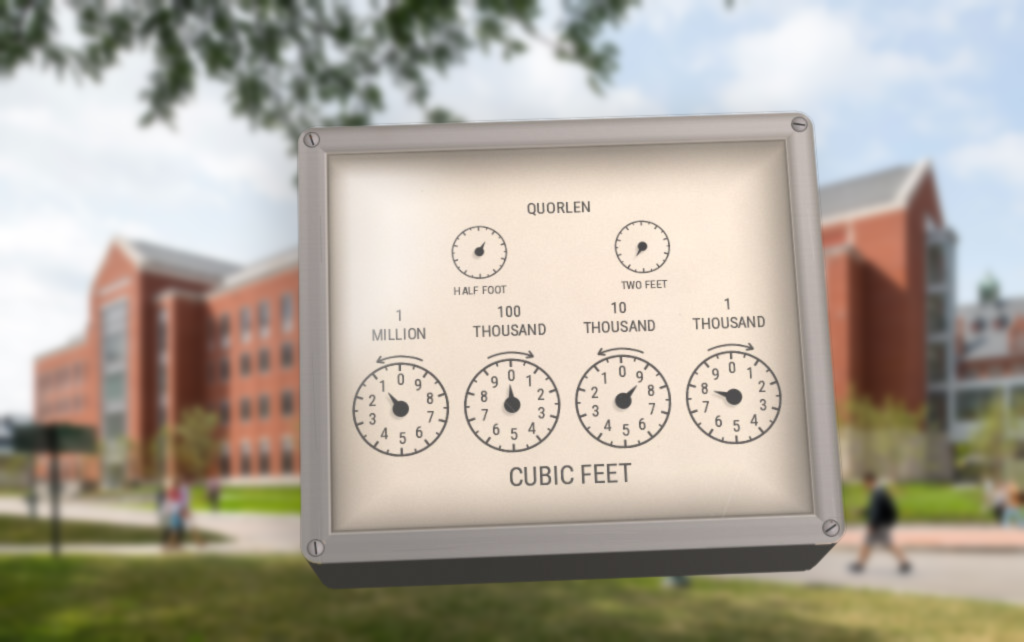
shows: 98800 ft³
